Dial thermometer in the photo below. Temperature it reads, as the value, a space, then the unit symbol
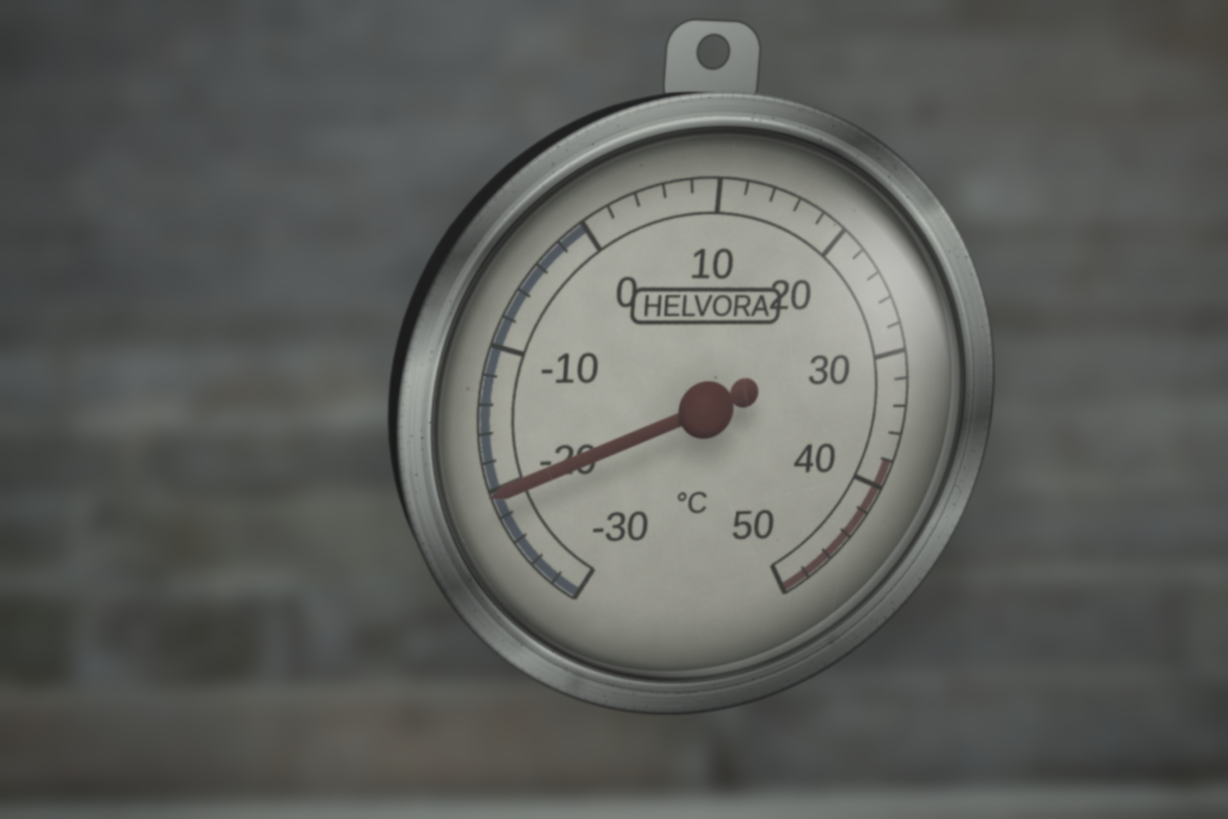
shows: -20 °C
